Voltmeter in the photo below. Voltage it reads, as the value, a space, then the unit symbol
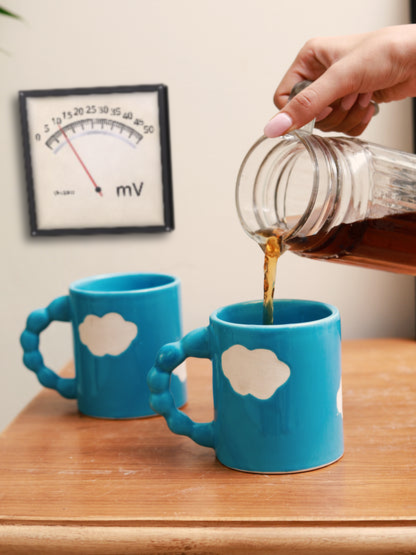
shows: 10 mV
